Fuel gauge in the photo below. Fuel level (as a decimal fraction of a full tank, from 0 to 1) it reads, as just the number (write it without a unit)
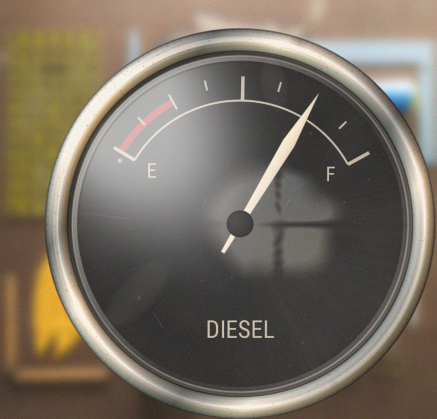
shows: 0.75
